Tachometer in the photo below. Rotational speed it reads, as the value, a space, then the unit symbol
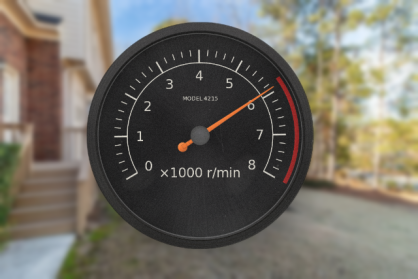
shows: 5900 rpm
